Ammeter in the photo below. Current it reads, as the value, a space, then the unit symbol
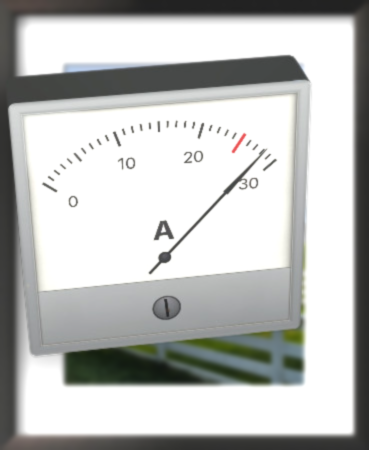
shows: 28 A
